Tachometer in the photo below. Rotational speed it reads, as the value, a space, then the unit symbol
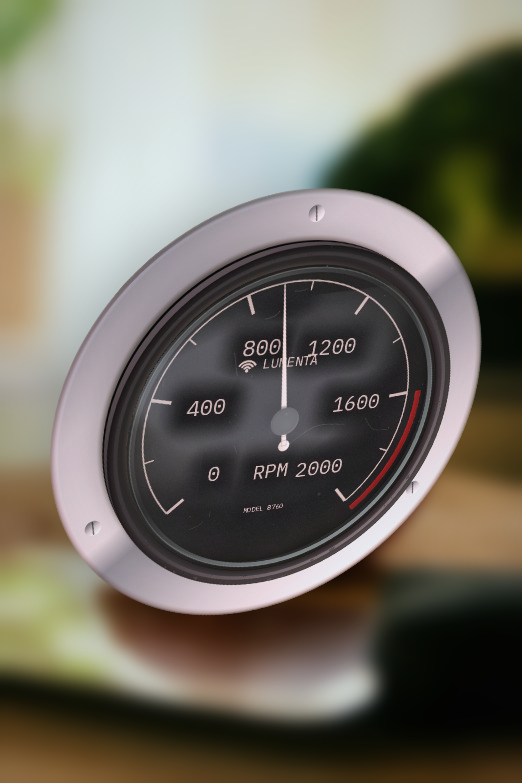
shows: 900 rpm
